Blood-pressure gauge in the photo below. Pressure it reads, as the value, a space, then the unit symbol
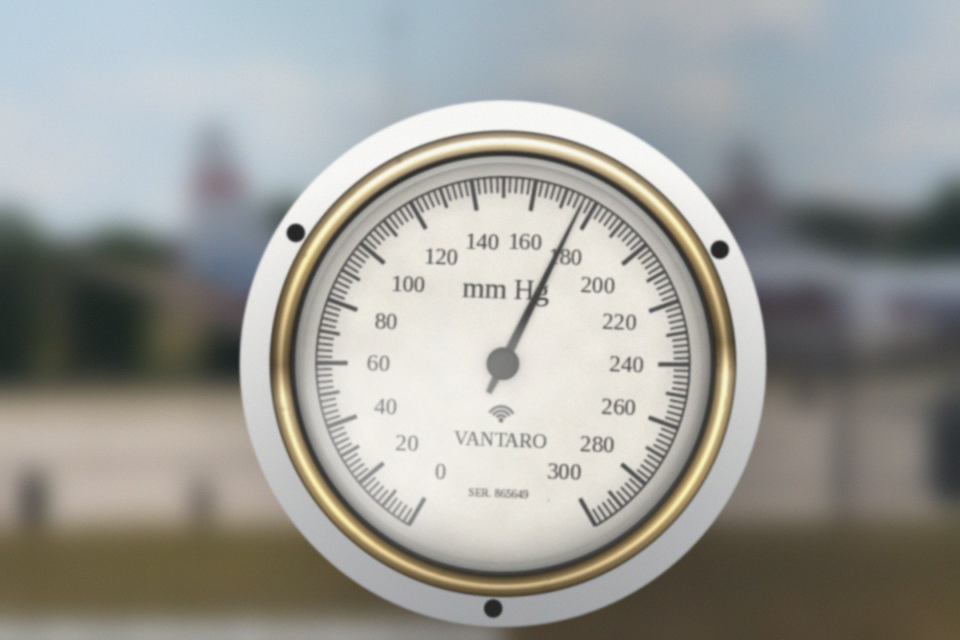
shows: 176 mmHg
